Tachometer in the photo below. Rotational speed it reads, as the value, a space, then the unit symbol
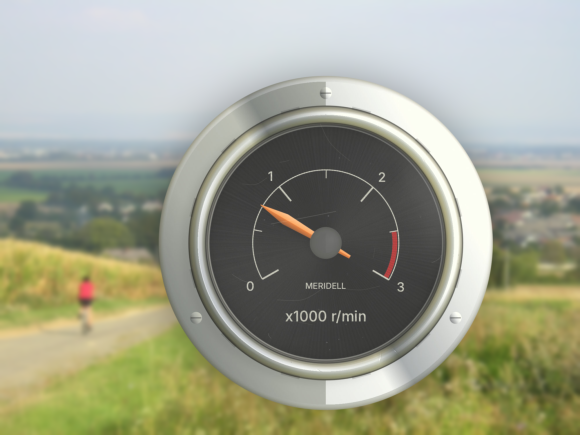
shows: 750 rpm
